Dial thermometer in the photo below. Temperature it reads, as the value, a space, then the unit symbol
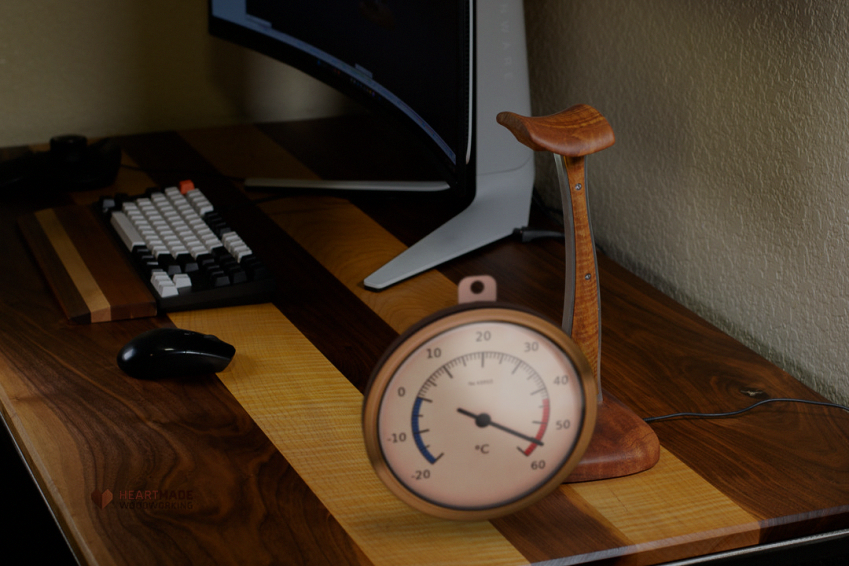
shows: 55 °C
